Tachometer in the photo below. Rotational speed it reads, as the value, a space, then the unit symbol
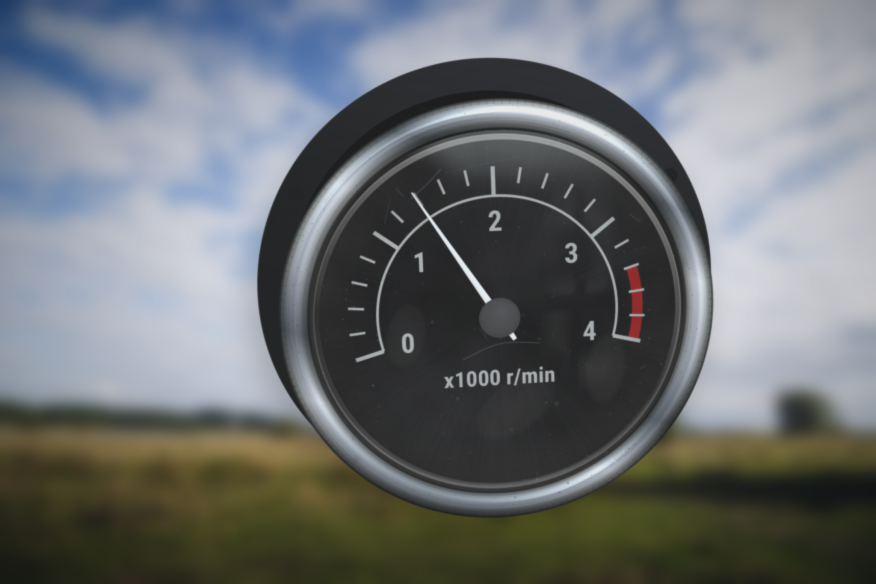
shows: 1400 rpm
